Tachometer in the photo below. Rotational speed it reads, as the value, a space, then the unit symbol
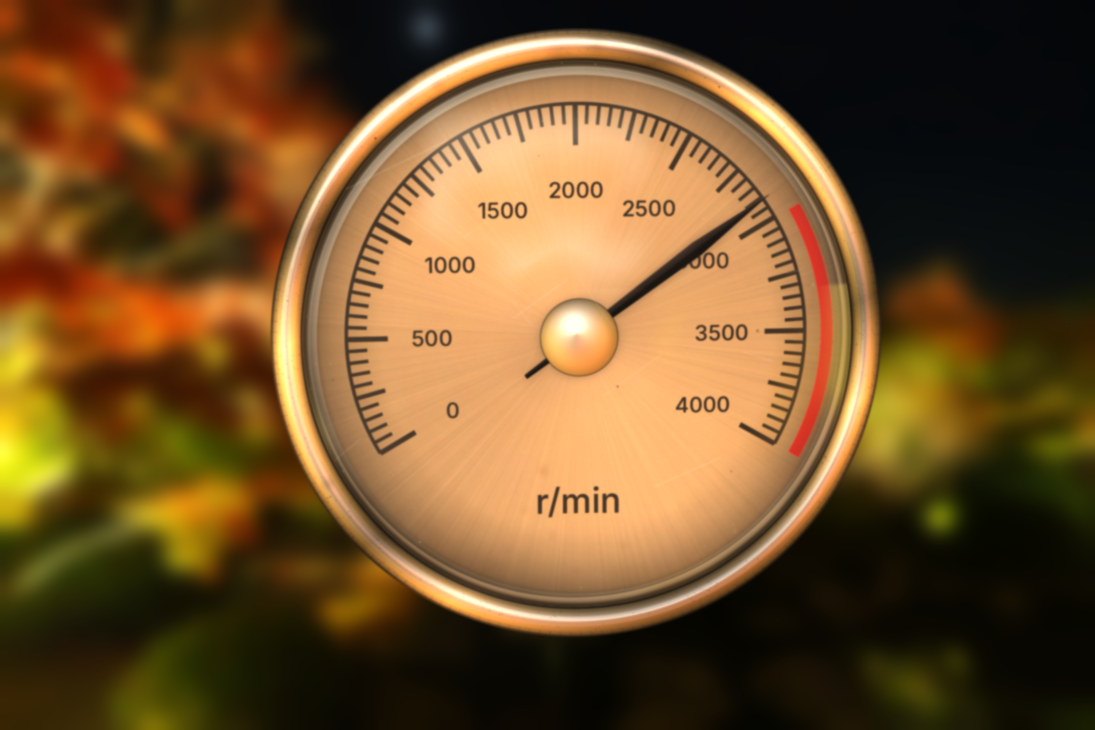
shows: 2900 rpm
